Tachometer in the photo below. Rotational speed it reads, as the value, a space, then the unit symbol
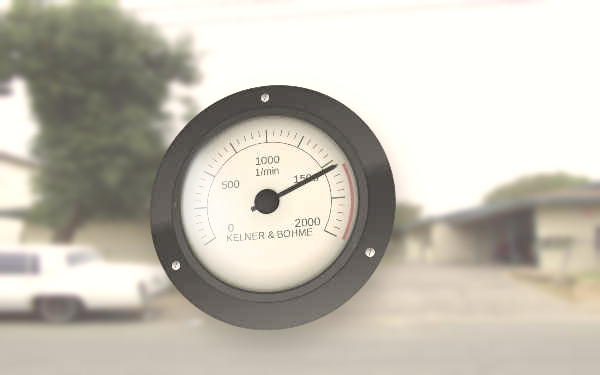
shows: 1550 rpm
